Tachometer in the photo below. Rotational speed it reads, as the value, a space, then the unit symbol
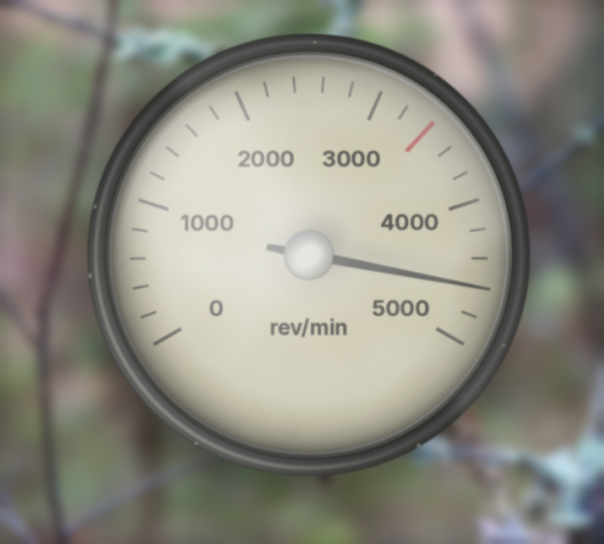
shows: 4600 rpm
